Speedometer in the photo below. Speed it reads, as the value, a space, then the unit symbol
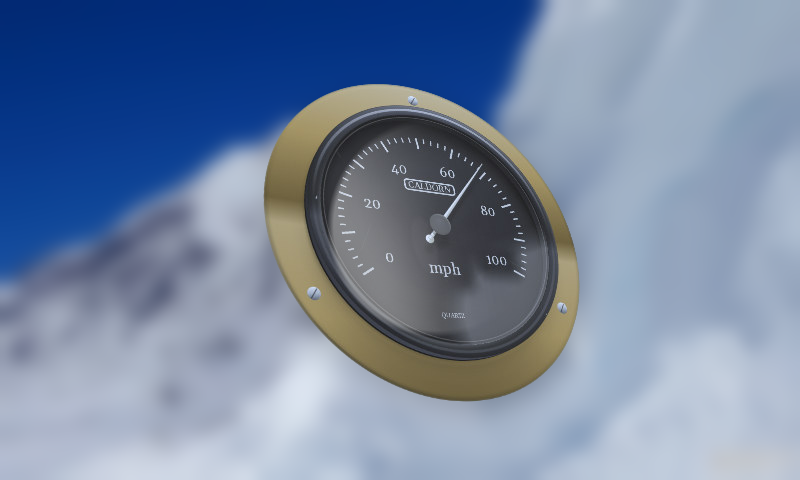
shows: 68 mph
